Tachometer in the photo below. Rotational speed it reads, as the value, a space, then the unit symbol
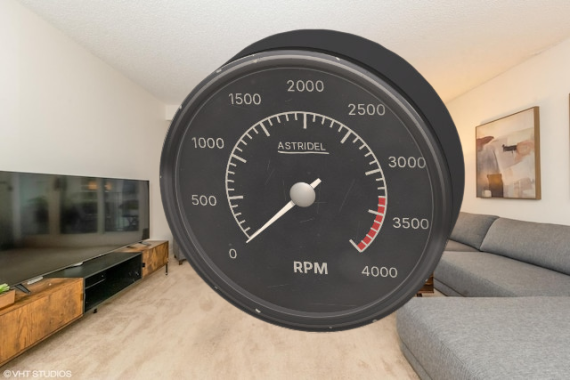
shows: 0 rpm
